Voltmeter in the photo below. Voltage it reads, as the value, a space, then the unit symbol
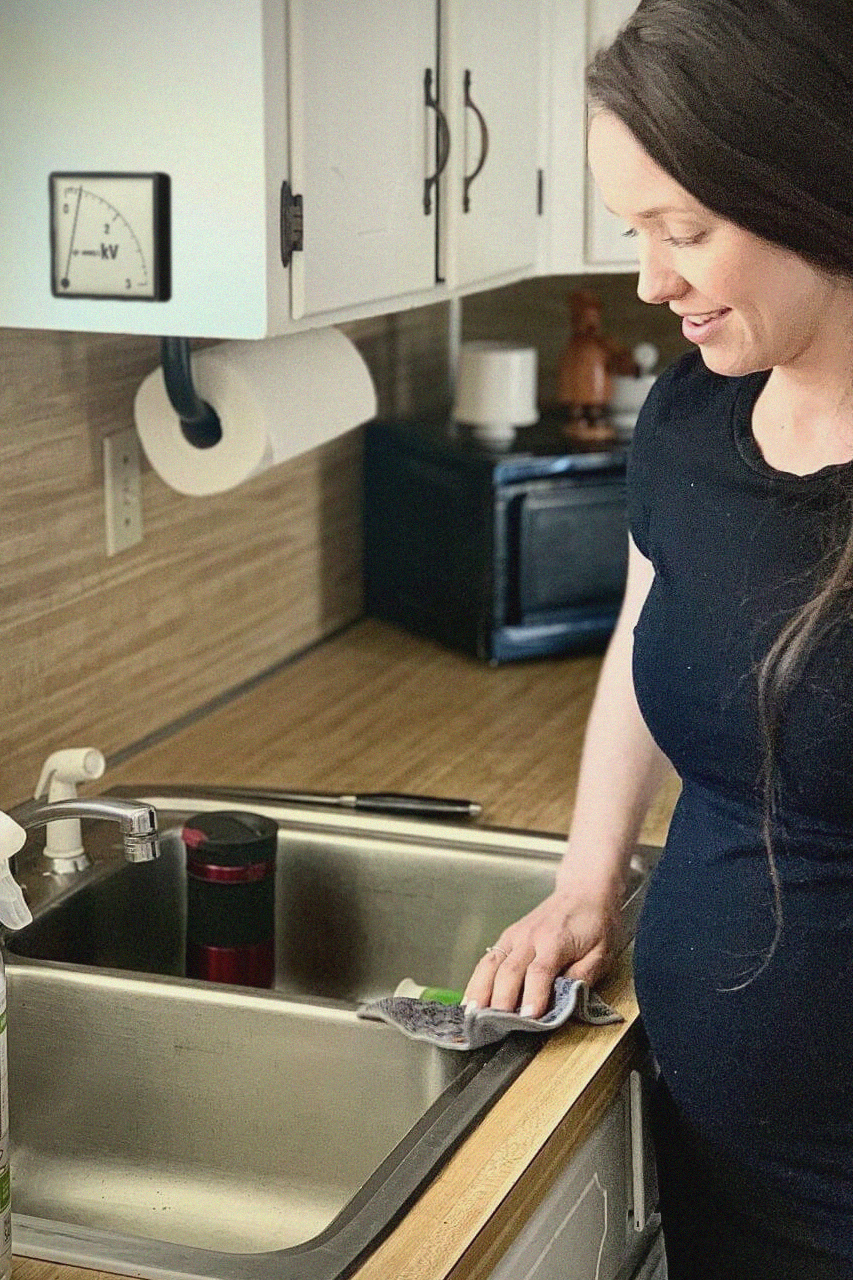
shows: 1 kV
